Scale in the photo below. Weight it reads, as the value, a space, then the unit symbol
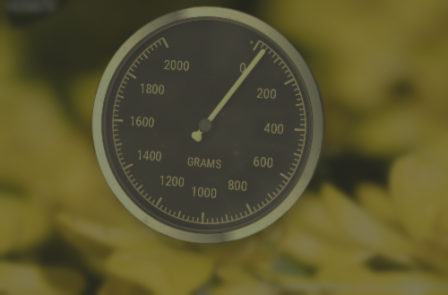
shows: 40 g
